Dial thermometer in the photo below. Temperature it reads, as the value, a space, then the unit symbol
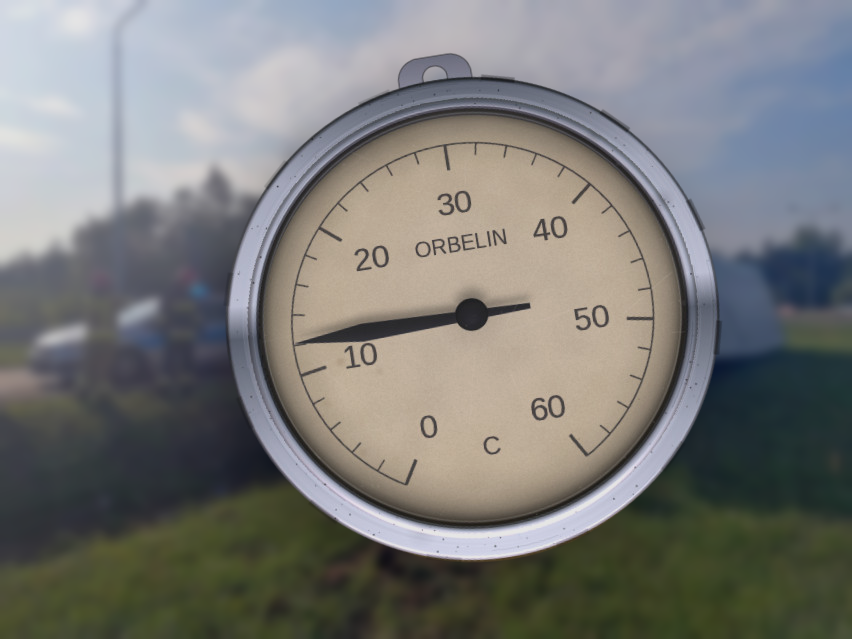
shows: 12 °C
